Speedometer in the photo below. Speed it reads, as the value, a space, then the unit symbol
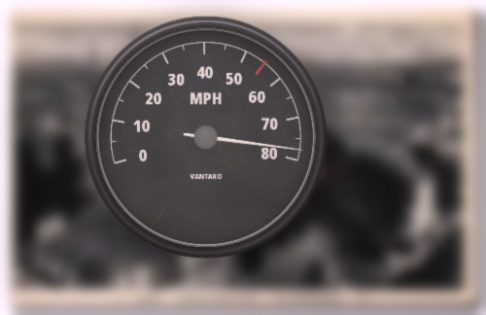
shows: 77.5 mph
